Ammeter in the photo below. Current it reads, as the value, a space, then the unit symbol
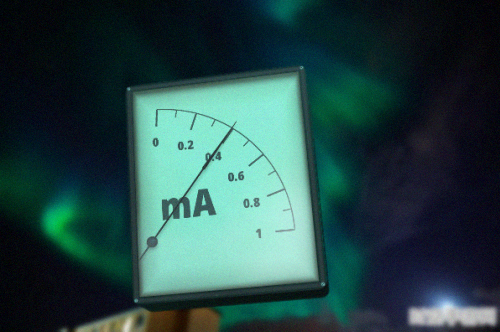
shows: 0.4 mA
